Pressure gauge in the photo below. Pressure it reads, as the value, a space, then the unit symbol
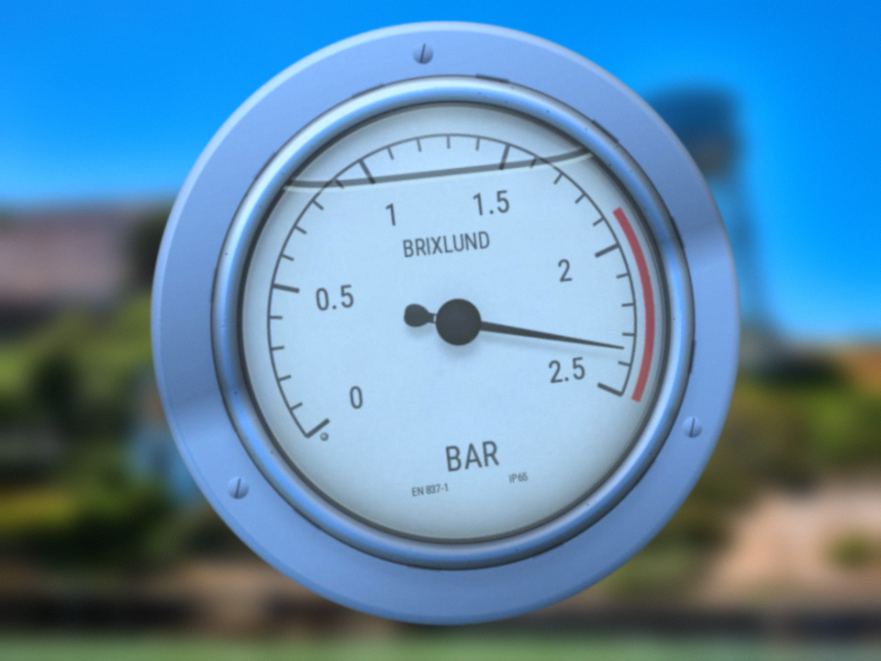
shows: 2.35 bar
